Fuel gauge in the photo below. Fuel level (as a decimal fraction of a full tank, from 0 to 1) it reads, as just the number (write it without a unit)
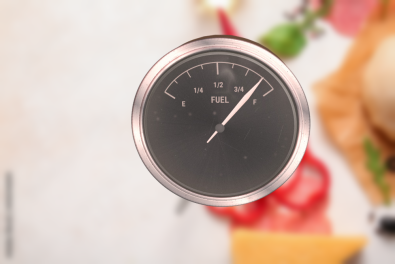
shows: 0.875
